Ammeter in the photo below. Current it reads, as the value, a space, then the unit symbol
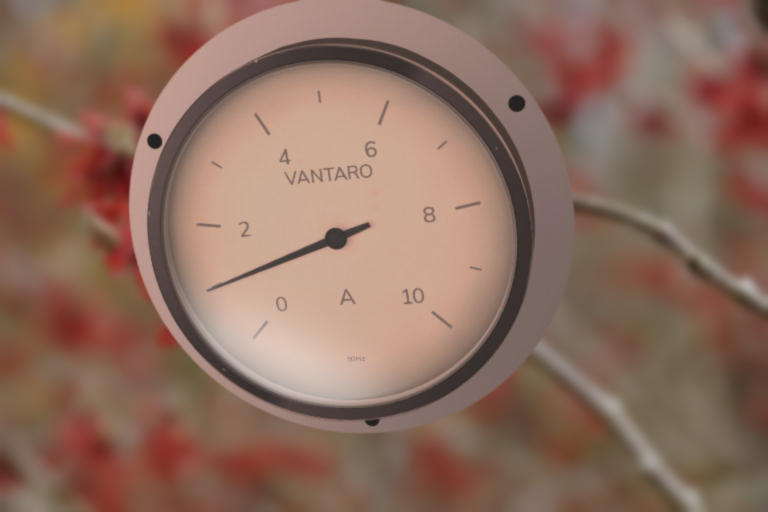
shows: 1 A
